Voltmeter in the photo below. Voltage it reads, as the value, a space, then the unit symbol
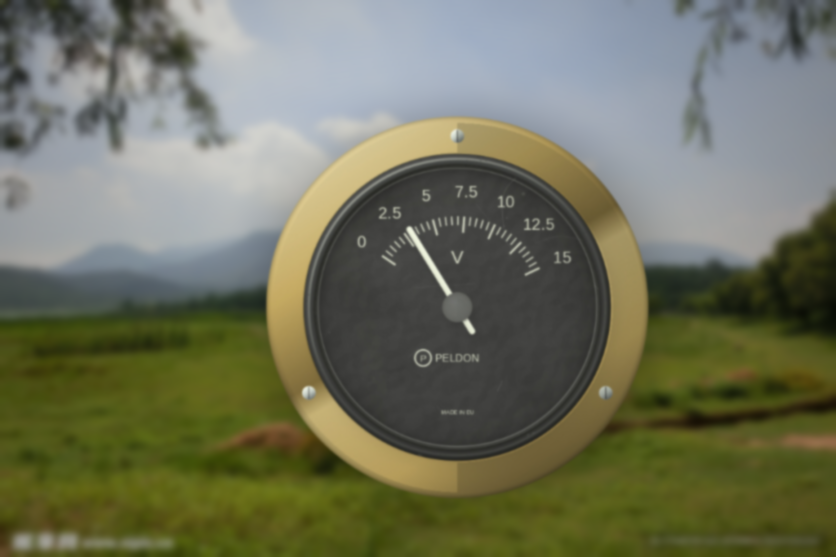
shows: 3 V
